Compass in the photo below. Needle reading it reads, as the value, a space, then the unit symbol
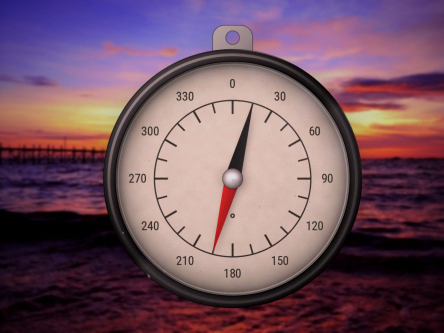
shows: 195 °
